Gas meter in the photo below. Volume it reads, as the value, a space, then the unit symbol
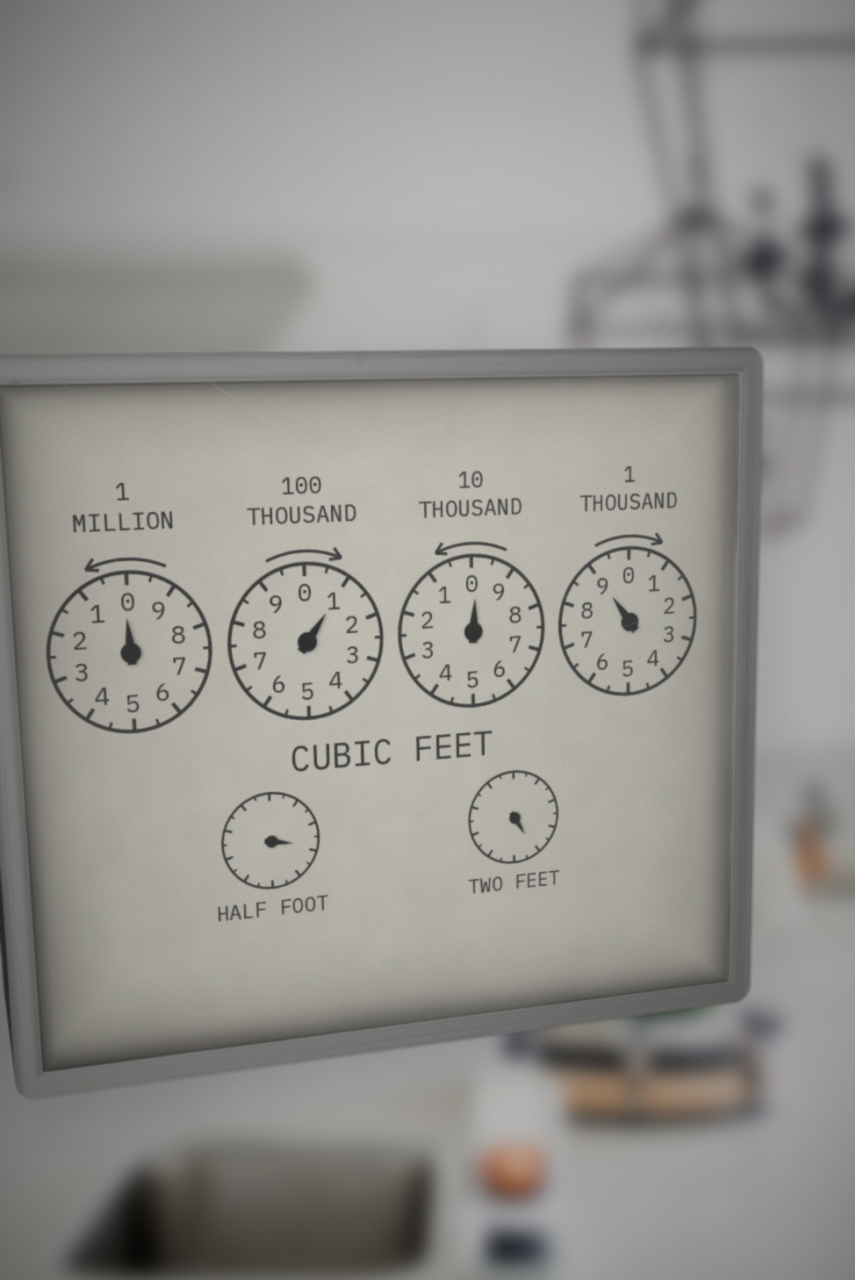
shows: 9900 ft³
